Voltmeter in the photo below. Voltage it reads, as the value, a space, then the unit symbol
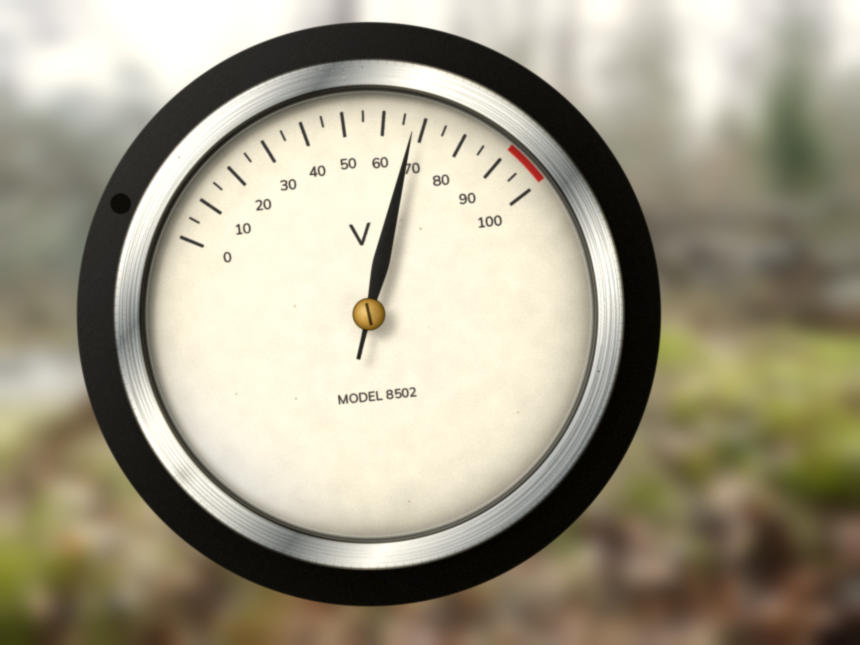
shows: 67.5 V
